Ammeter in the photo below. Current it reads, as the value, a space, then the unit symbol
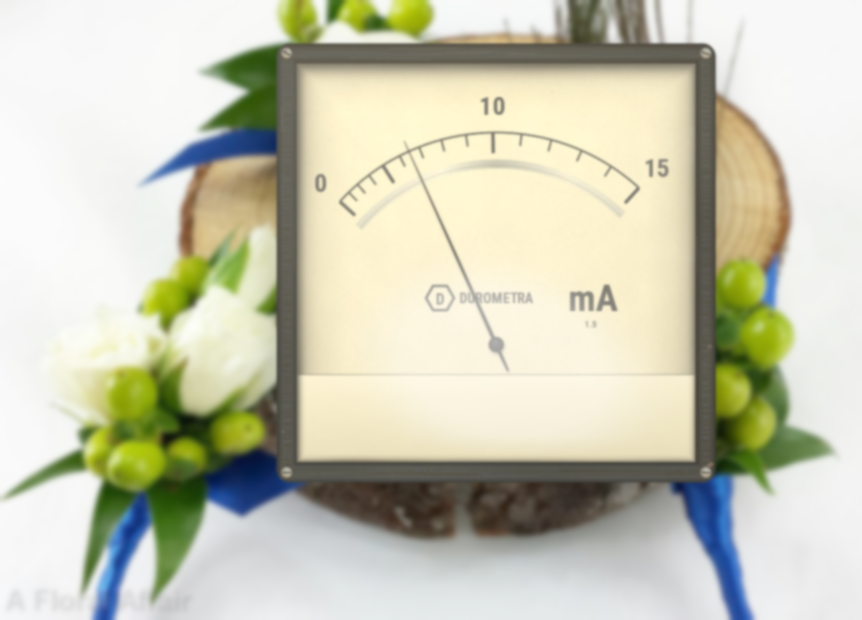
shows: 6.5 mA
